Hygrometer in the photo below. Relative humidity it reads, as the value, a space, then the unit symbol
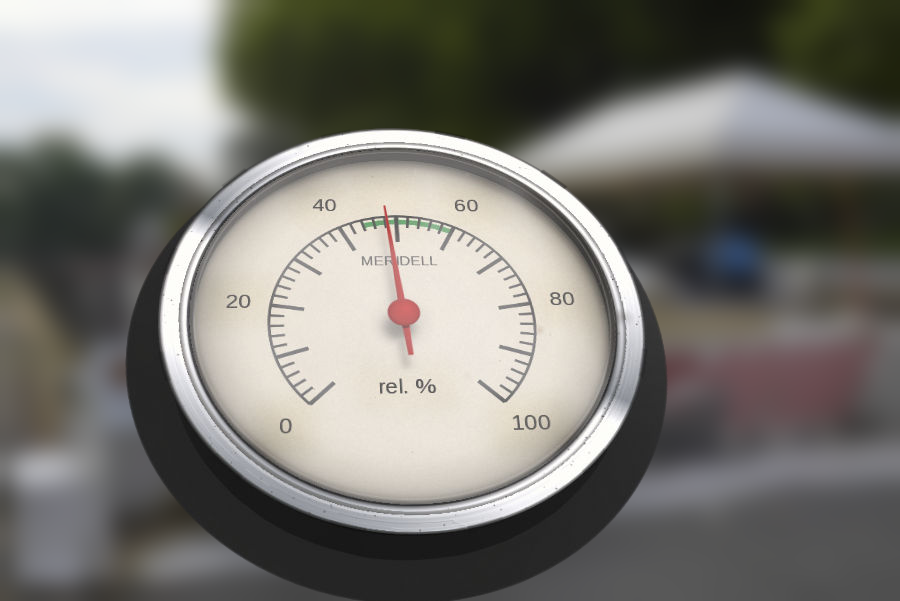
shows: 48 %
